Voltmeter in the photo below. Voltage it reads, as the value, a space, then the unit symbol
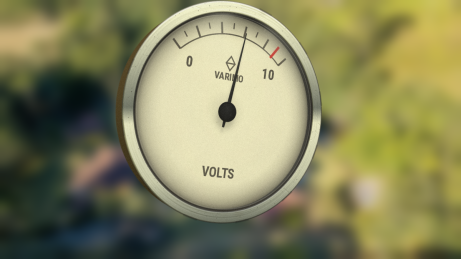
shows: 6 V
